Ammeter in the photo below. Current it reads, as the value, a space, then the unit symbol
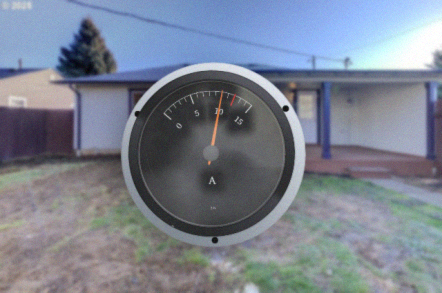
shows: 10 A
